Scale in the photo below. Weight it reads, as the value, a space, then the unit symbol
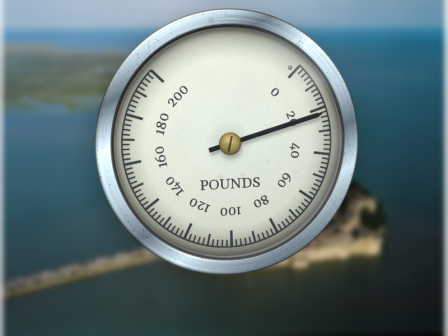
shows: 22 lb
